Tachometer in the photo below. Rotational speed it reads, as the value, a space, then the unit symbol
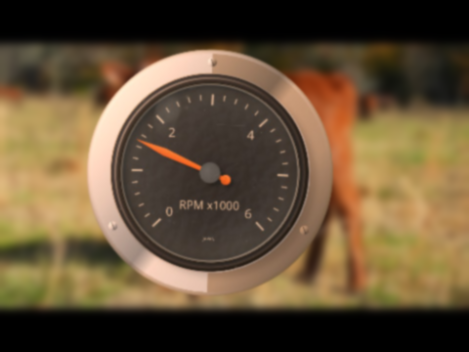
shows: 1500 rpm
